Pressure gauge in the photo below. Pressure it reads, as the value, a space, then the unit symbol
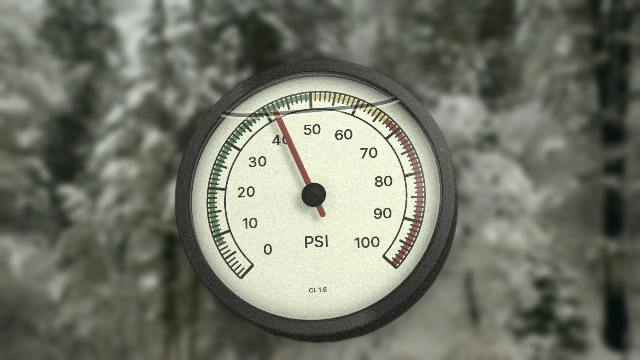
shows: 42 psi
